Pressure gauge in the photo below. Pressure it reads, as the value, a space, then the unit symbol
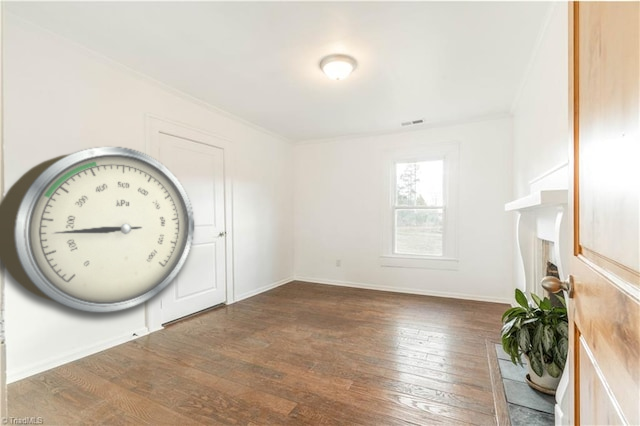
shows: 160 kPa
